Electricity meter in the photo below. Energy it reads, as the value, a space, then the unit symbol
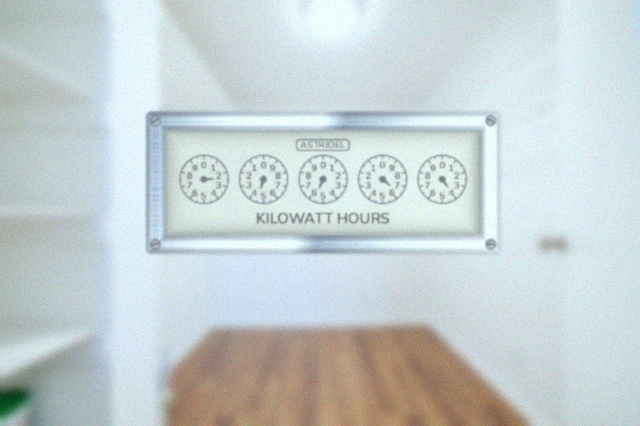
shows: 24564 kWh
